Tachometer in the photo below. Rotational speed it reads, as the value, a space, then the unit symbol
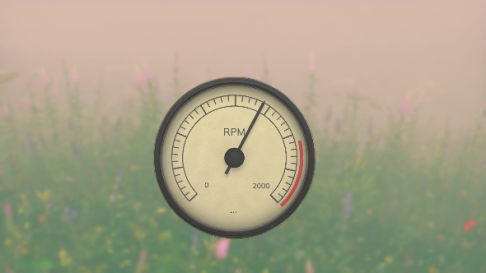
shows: 1200 rpm
